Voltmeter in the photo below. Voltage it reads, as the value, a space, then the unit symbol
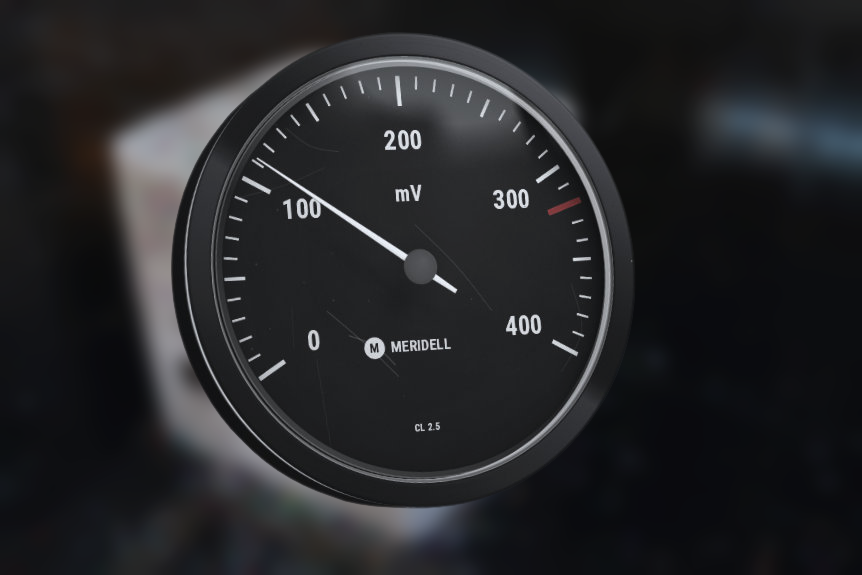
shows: 110 mV
